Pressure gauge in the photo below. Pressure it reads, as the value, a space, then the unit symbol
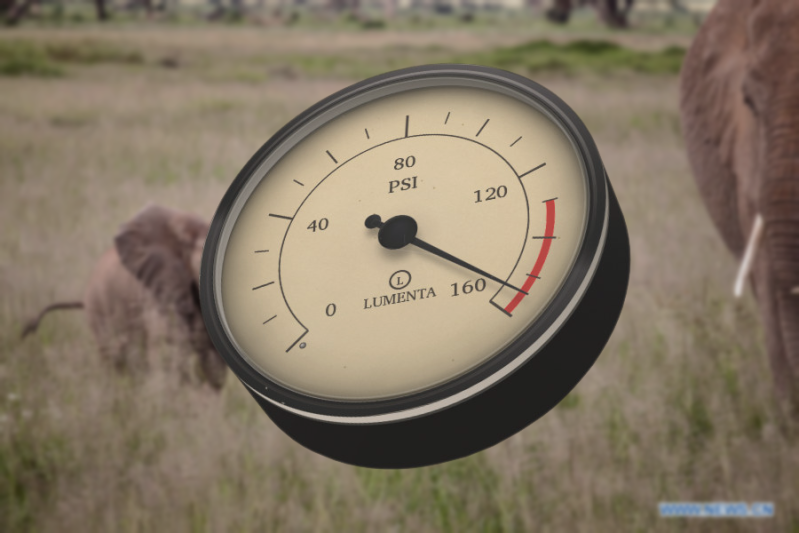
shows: 155 psi
